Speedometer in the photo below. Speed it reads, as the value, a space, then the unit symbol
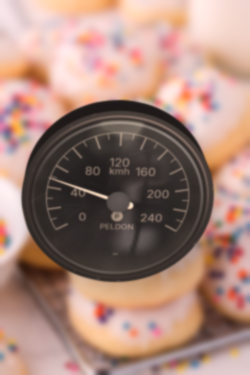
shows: 50 km/h
